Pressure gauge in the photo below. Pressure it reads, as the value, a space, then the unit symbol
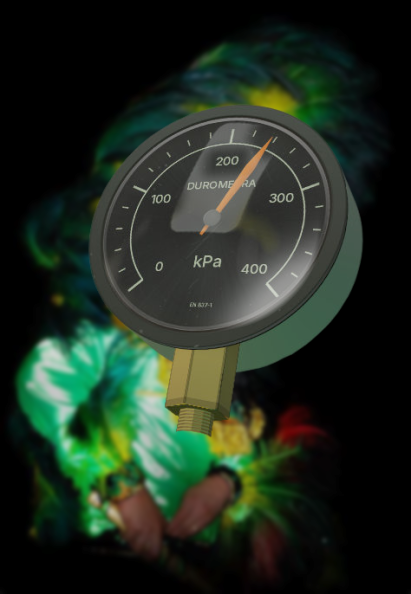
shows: 240 kPa
